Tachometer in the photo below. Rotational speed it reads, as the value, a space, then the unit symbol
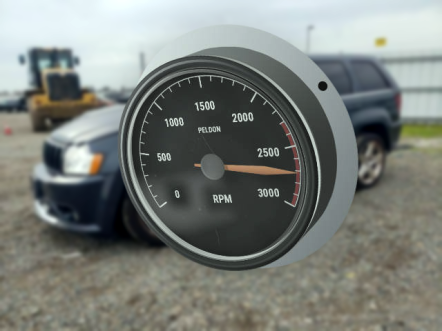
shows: 2700 rpm
